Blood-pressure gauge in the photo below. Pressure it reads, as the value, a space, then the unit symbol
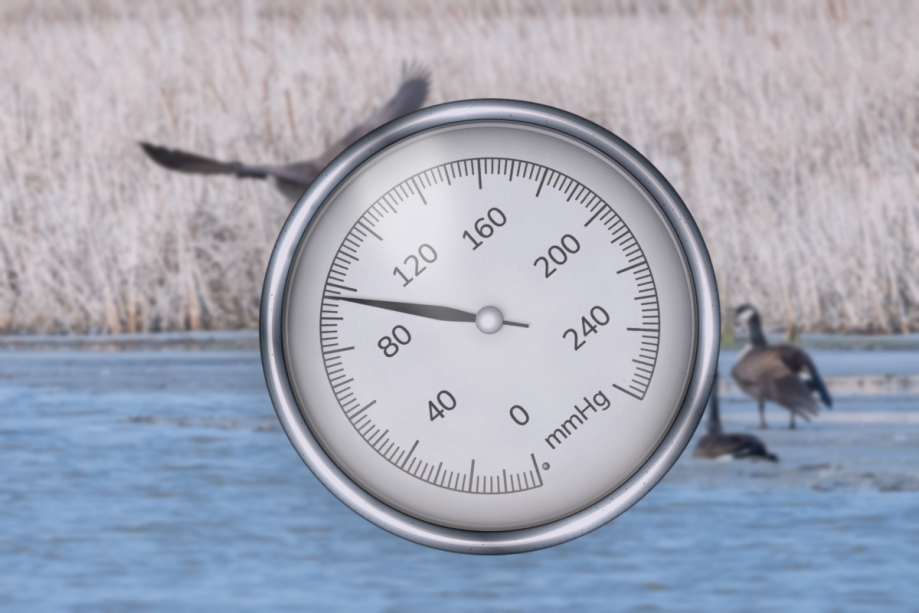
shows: 96 mmHg
